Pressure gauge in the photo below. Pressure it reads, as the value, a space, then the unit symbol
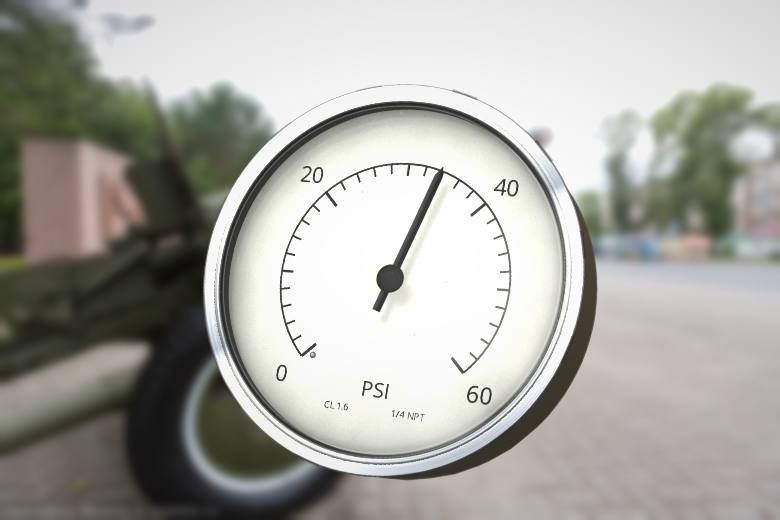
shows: 34 psi
